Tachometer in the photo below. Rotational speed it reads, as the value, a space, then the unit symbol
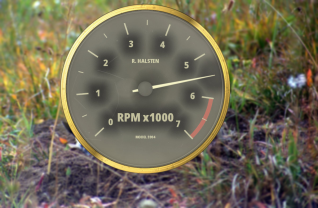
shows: 5500 rpm
